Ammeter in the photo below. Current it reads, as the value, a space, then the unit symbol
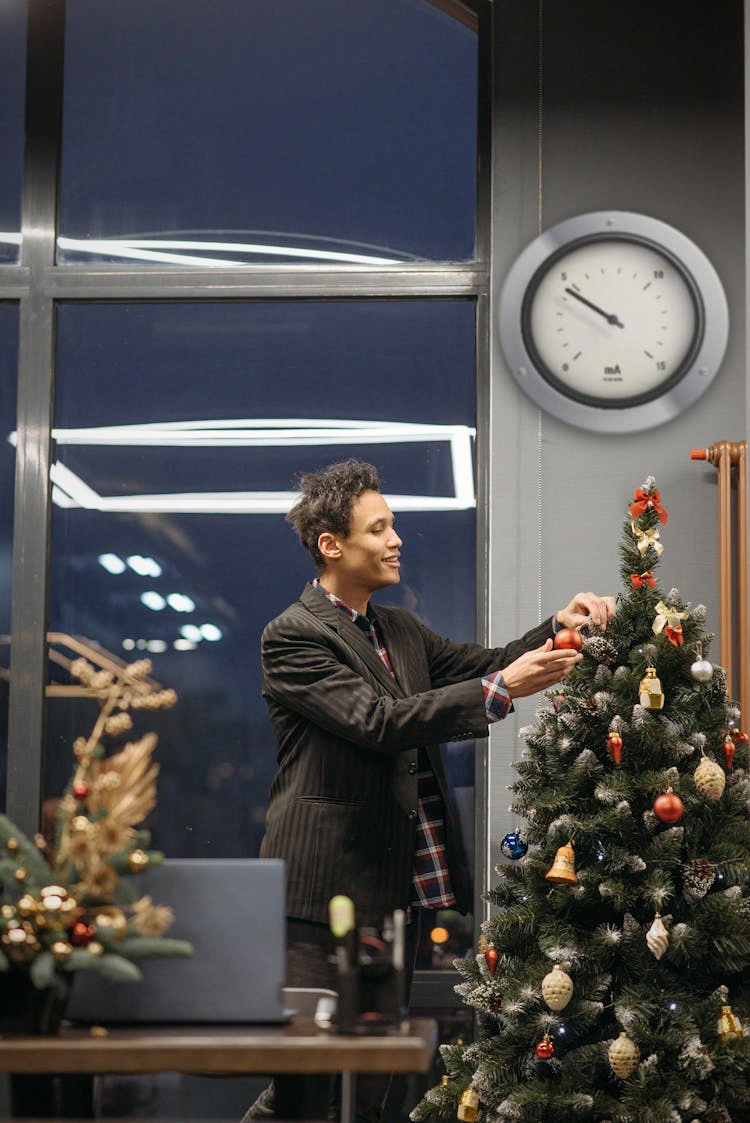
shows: 4.5 mA
